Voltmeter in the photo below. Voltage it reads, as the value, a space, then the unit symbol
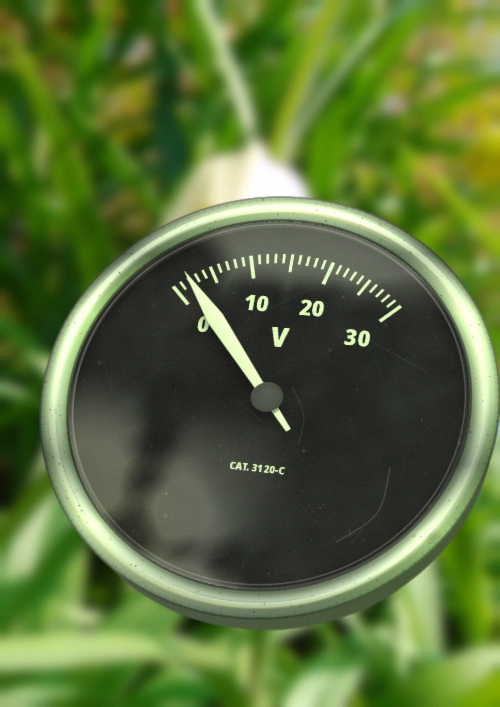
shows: 2 V
